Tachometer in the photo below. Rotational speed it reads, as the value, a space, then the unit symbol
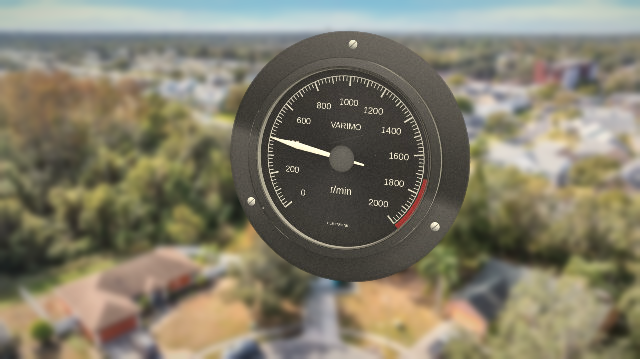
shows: 400 rpm
